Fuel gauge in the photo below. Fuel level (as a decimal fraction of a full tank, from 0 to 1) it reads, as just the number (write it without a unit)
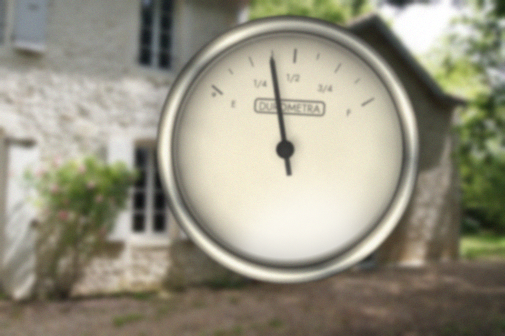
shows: 0.375
